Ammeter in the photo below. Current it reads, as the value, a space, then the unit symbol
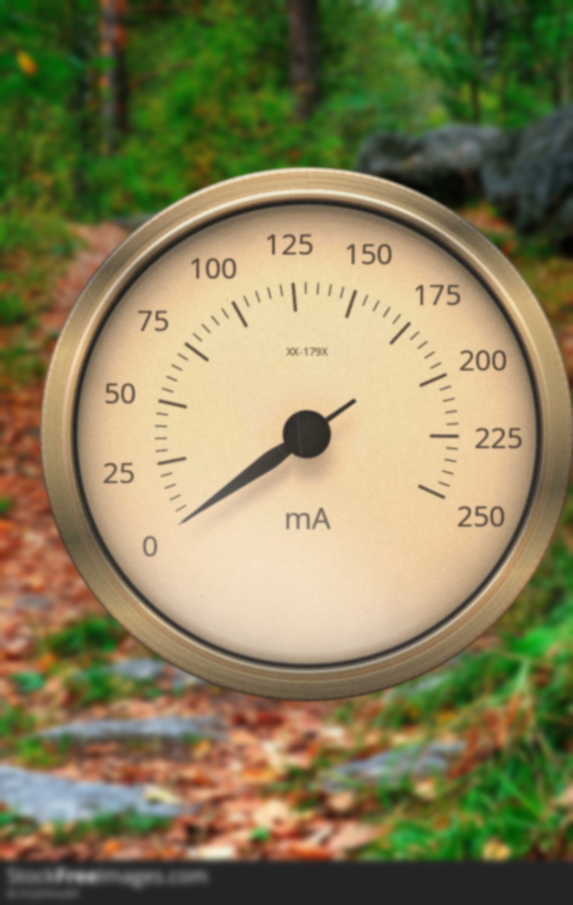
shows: 0 mA
